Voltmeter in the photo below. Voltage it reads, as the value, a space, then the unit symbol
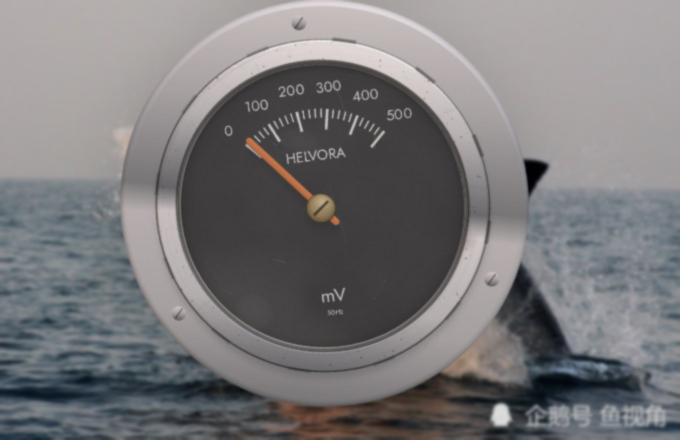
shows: 20 mV
